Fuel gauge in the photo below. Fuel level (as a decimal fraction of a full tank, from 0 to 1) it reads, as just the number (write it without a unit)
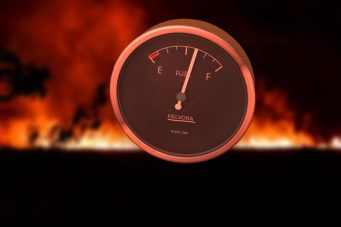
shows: 0.625
